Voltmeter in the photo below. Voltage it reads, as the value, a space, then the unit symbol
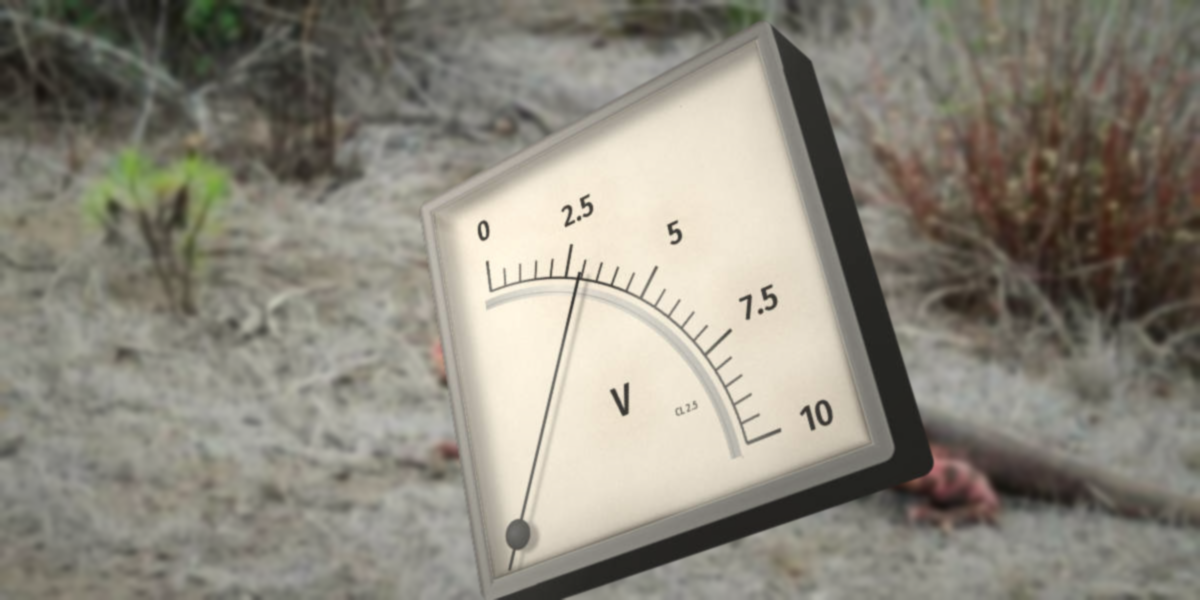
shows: 3 V
